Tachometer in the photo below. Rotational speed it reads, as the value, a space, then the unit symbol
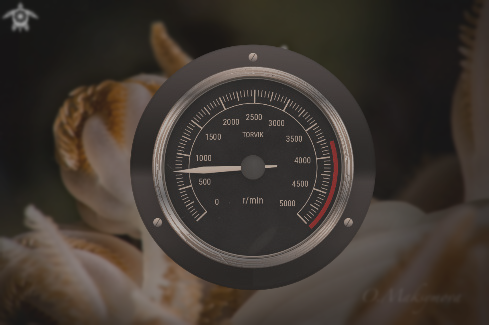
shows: 750 rpm
